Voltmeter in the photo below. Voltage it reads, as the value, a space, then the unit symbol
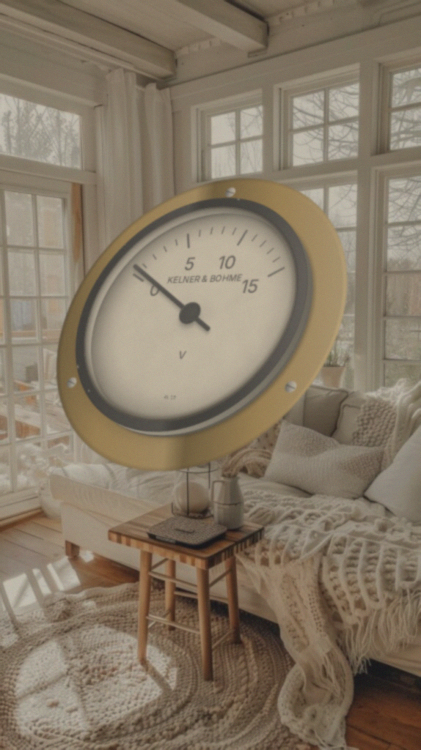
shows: 0.5 V
